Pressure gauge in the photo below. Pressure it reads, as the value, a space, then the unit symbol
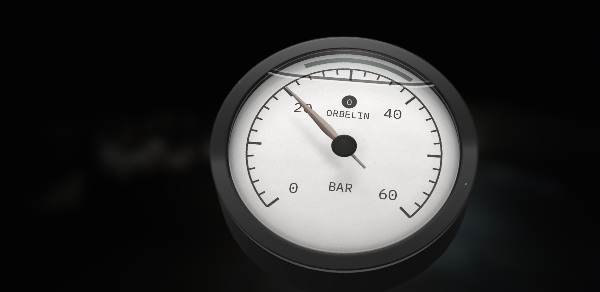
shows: 20 bar
